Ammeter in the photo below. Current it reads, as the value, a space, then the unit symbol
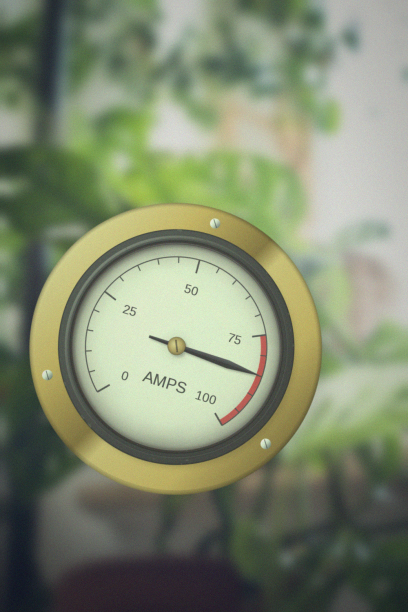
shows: 85 A
